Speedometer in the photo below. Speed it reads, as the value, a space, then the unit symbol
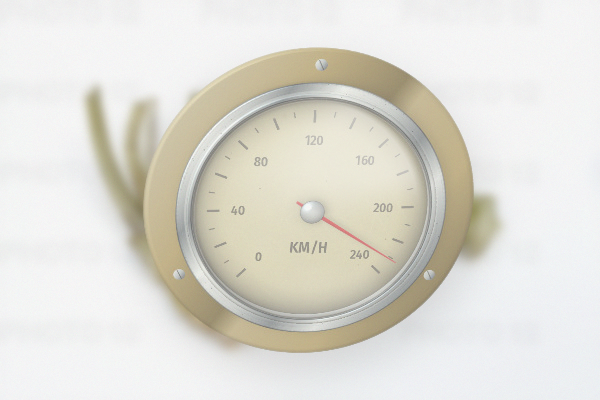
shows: 230 km/h
